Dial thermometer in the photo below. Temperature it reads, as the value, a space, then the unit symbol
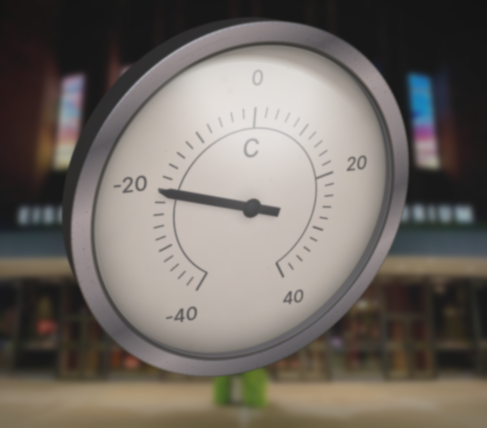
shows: -20 °C
